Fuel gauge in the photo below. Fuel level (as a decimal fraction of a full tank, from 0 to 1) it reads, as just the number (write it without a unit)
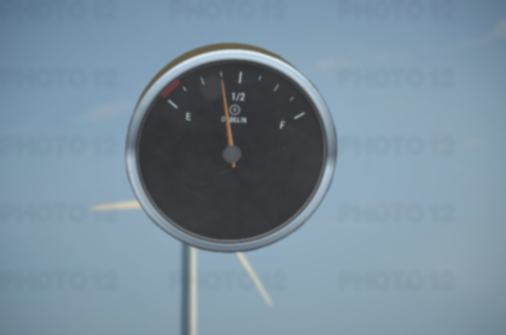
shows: 0.375
